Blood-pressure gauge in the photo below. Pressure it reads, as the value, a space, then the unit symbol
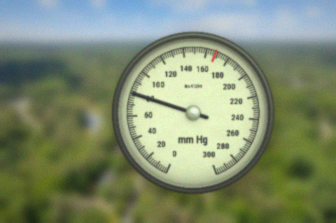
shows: 80 mmHg
